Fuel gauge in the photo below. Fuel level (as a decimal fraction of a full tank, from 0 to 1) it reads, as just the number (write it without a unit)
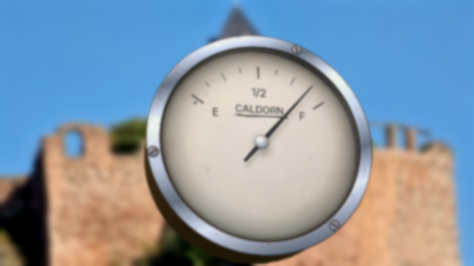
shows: 0.875
